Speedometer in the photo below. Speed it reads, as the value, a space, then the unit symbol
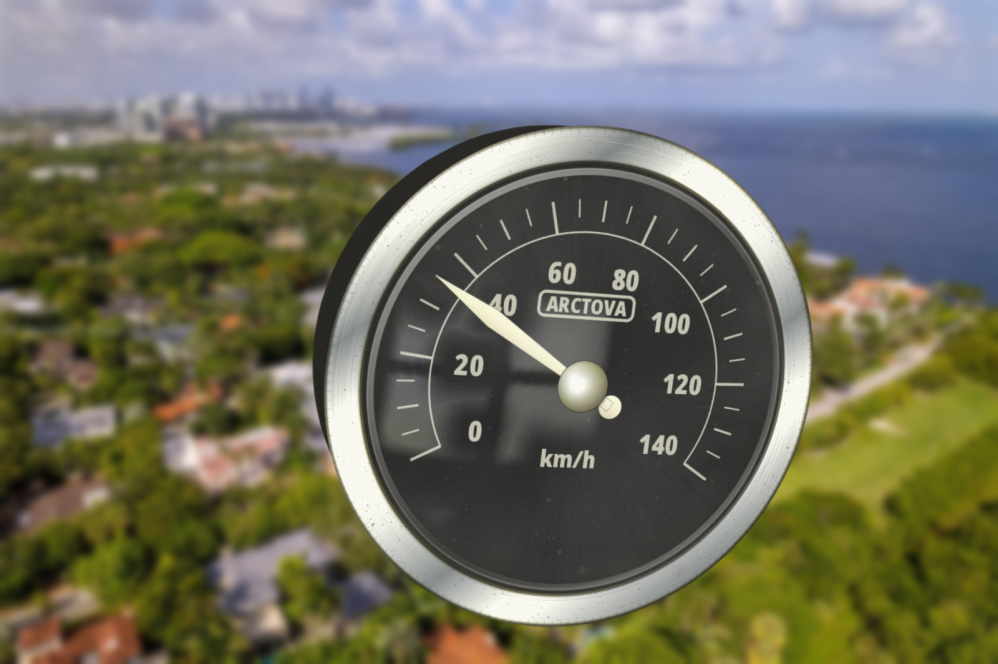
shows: 35 km/h
